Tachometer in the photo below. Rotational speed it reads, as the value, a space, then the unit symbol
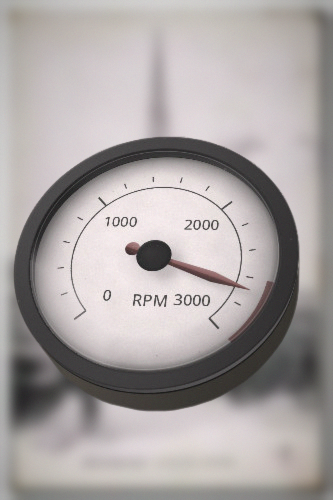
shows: 2700 rpm
